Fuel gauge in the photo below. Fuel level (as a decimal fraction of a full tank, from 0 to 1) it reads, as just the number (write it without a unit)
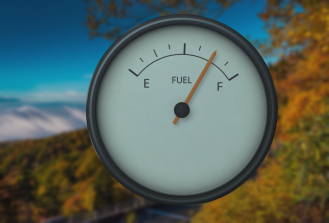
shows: 0.75
